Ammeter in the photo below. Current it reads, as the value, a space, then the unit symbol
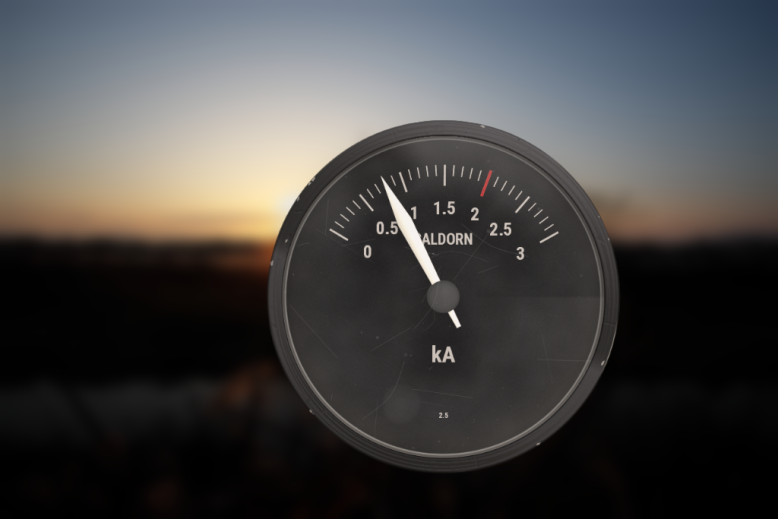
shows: 0.8 kA
